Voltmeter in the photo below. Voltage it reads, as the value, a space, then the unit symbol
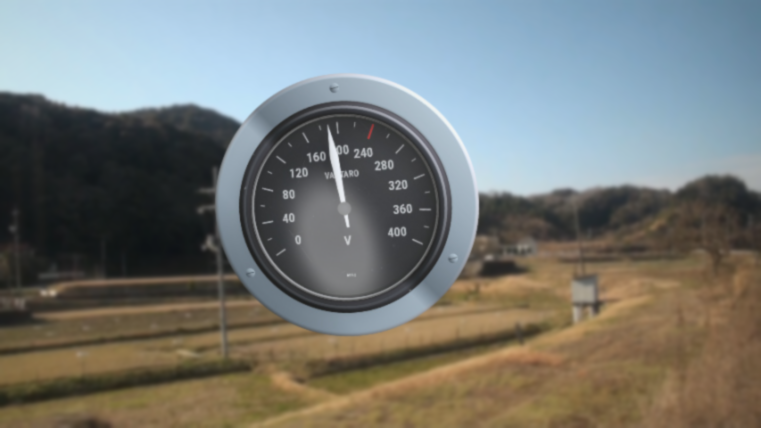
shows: 190 V
